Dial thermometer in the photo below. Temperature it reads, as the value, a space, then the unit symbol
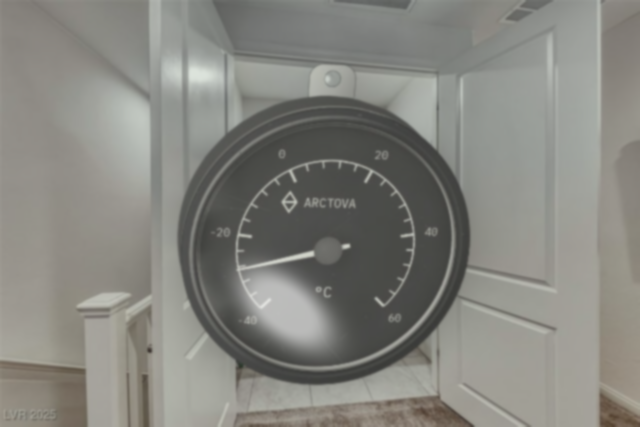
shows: -28 °C
